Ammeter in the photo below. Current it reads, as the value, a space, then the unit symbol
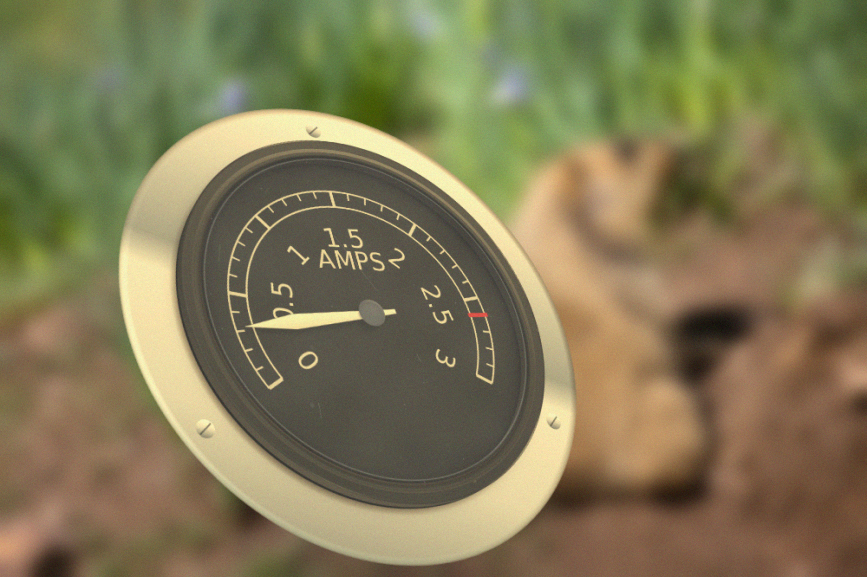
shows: 0.3 A
